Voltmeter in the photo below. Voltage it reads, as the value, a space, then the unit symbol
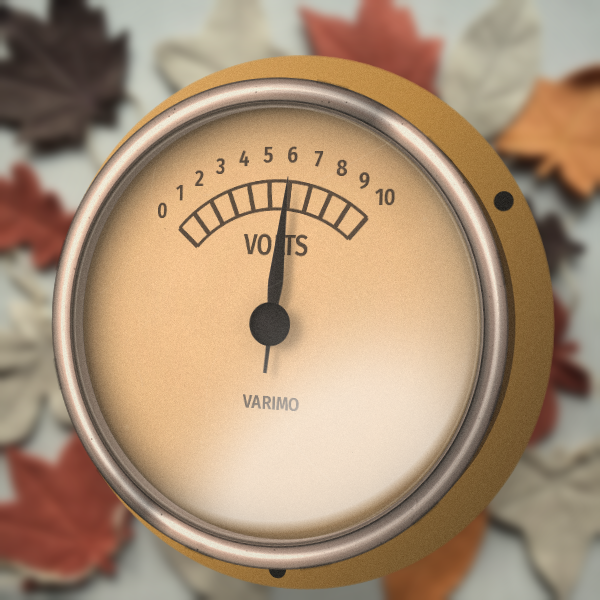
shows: 6 V
